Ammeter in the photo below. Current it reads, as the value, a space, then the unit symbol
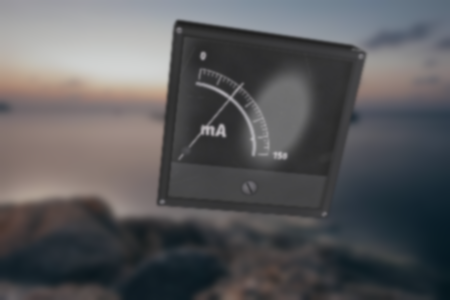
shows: 50 mA
